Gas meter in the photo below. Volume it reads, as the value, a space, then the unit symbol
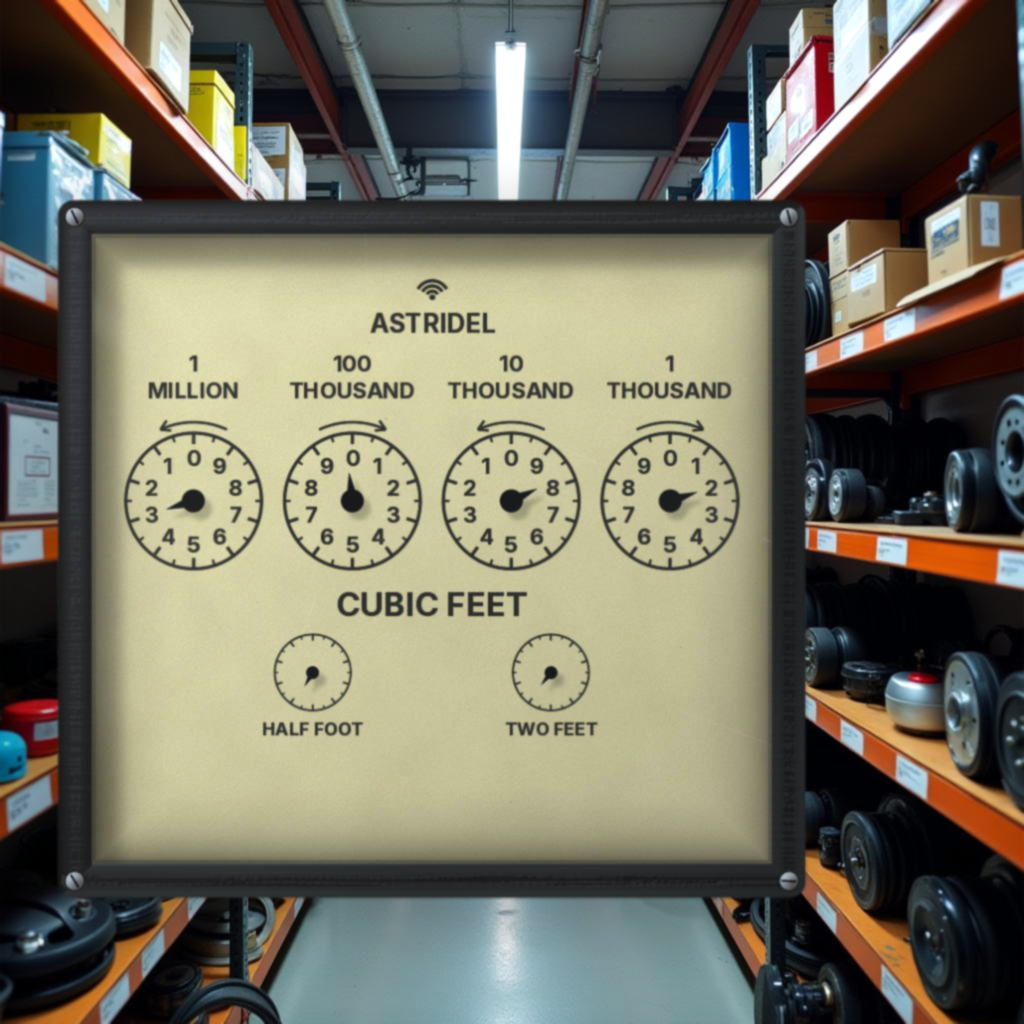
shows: 298200 ft³
